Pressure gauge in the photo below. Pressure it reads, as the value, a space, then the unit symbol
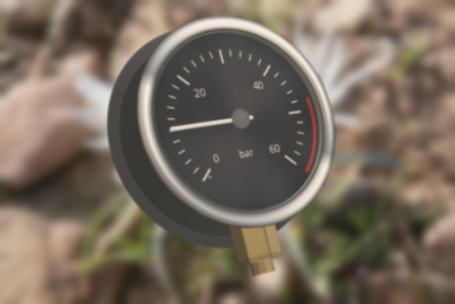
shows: 10 bar
